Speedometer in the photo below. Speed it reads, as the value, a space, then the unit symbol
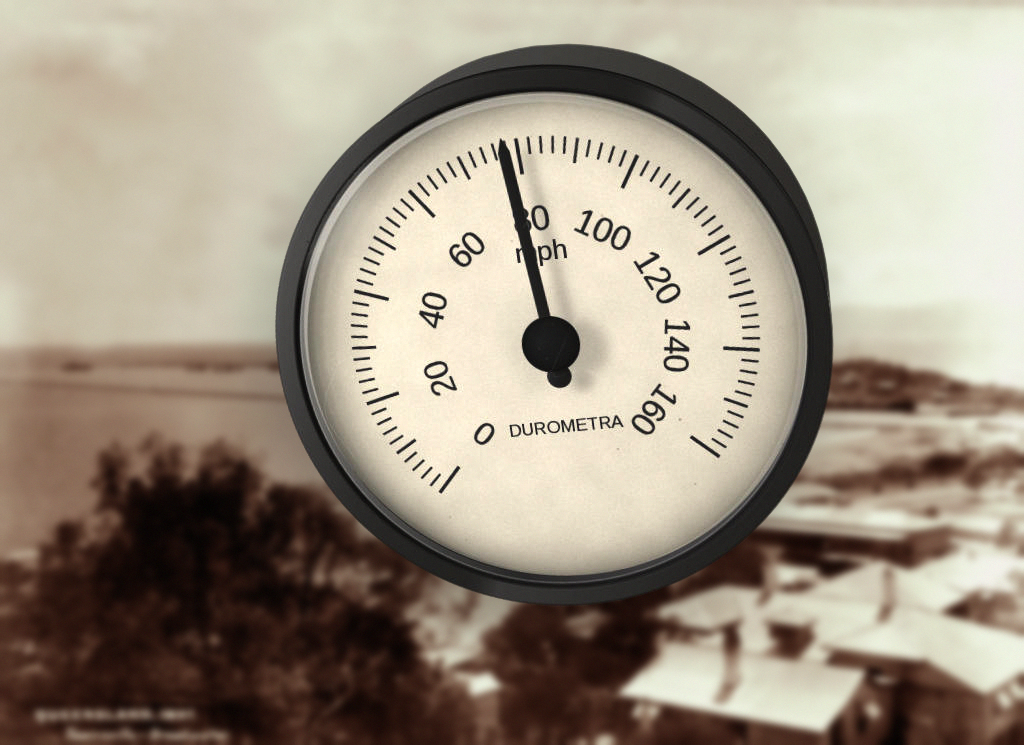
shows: 78 mph
